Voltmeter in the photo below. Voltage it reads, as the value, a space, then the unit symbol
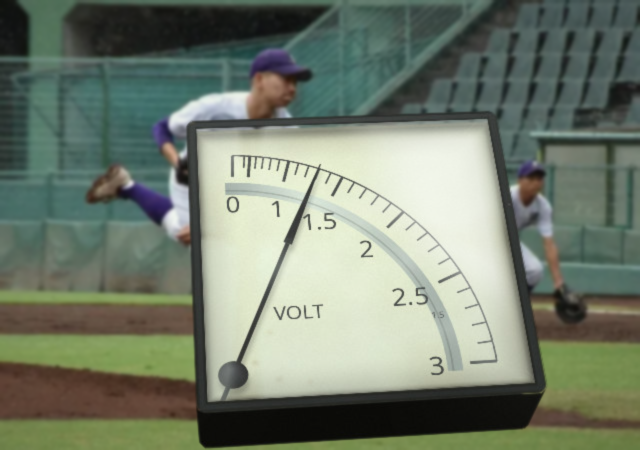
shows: 1.3 V
